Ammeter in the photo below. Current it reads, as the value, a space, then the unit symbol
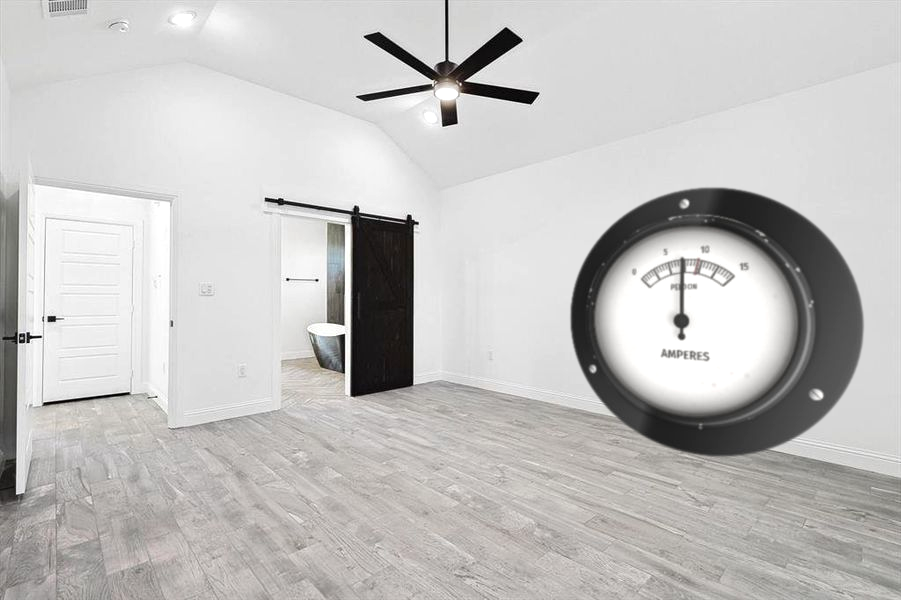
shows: 7.5 A
